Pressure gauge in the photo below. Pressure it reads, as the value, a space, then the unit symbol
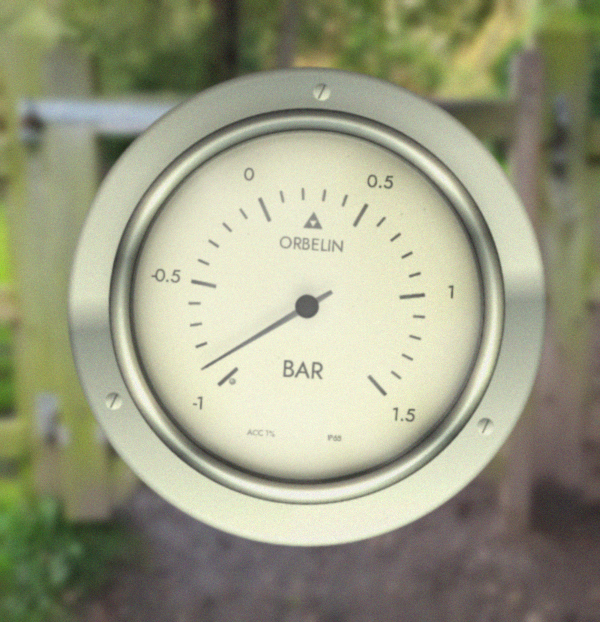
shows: -0.9 bar
